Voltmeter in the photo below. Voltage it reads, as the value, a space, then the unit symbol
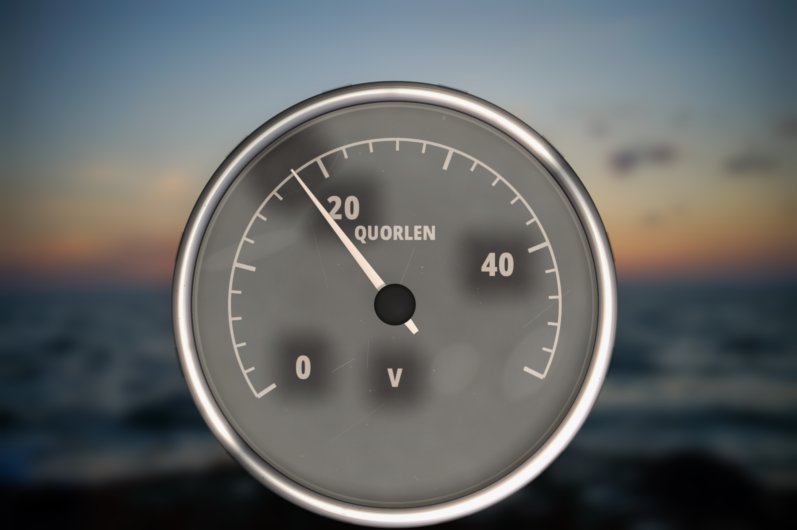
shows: 18 V
